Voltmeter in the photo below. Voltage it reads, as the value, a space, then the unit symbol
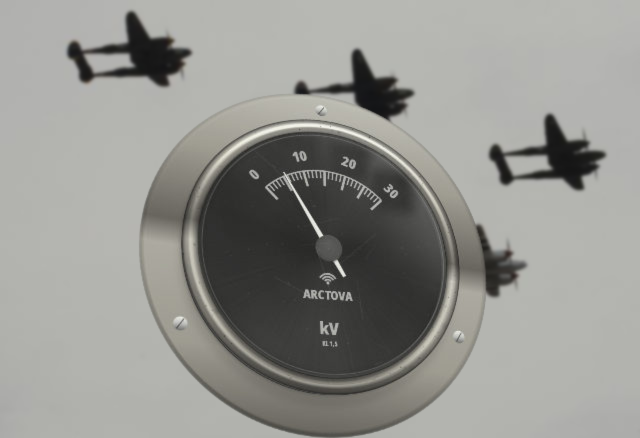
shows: 5 kV
